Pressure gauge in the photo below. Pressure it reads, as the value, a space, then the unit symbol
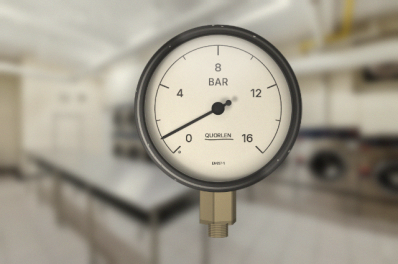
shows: 1 bar
